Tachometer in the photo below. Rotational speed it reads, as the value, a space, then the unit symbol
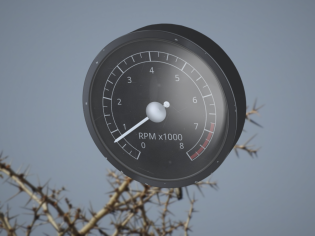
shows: 750 rpm
